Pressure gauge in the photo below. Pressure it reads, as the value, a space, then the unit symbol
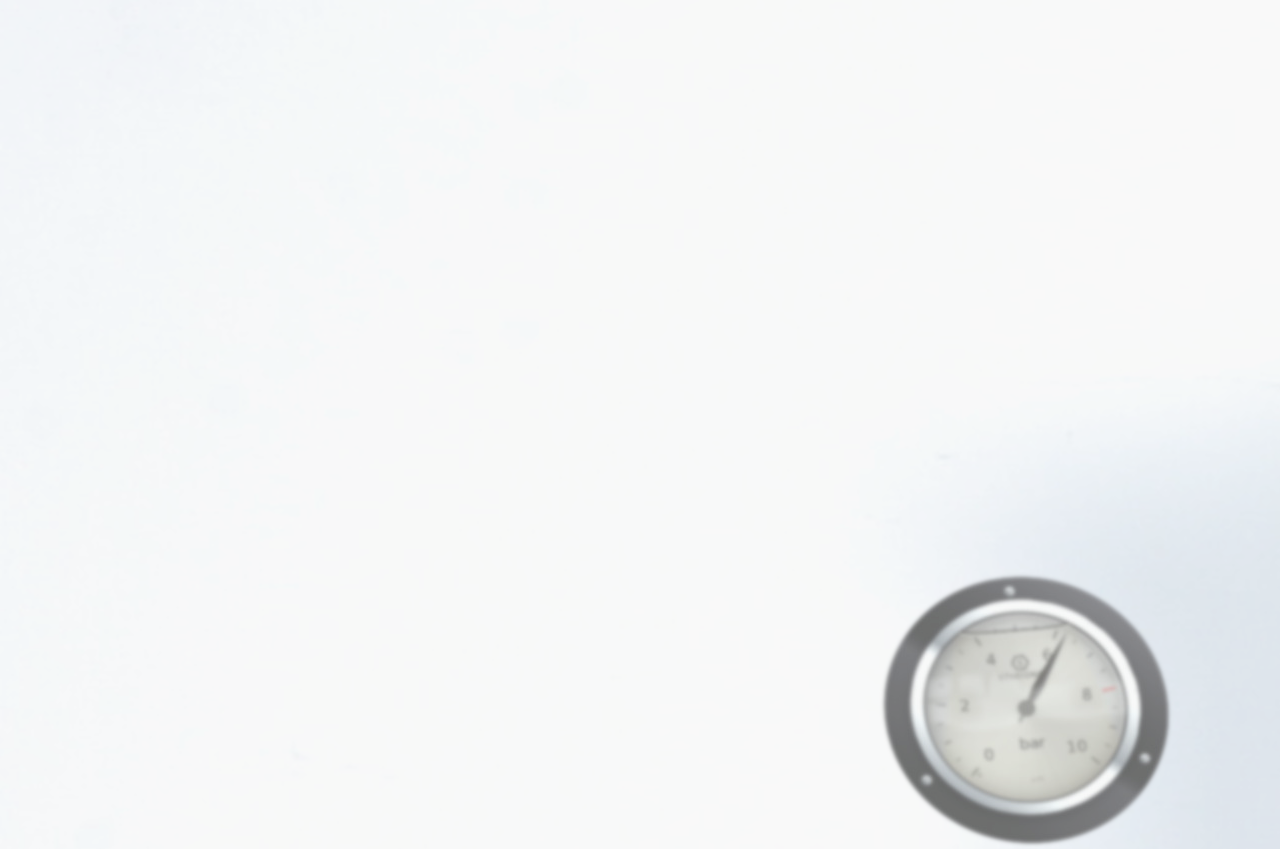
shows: 6.25 bar
